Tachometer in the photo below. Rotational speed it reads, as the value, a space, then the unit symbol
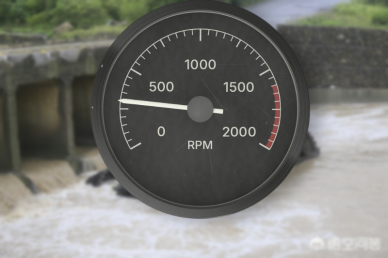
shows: 300 rpm
